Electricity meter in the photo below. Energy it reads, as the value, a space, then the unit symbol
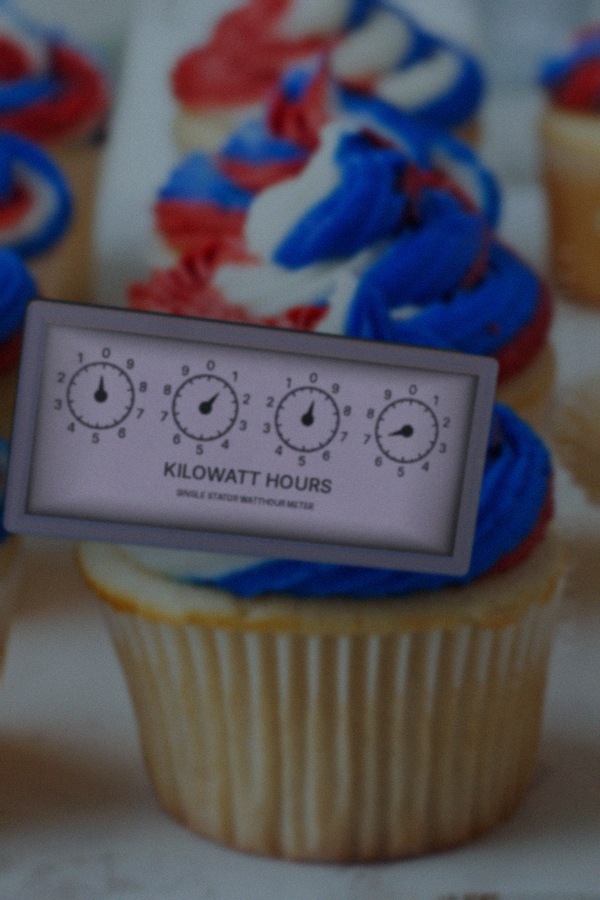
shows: 97 kWh
